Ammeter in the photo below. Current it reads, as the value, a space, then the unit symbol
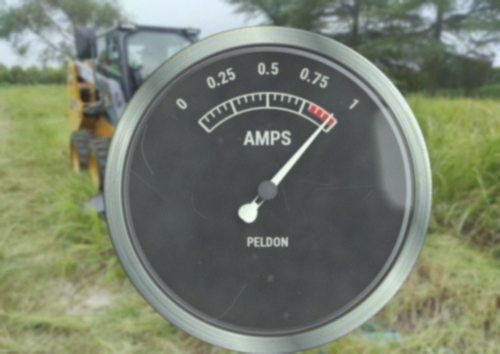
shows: 0.95 A
